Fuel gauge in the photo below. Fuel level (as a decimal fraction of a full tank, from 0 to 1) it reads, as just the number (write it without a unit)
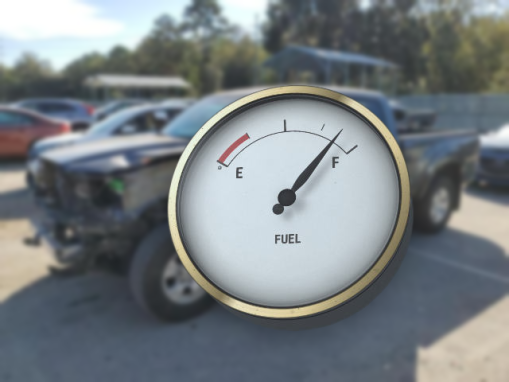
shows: 0.875
